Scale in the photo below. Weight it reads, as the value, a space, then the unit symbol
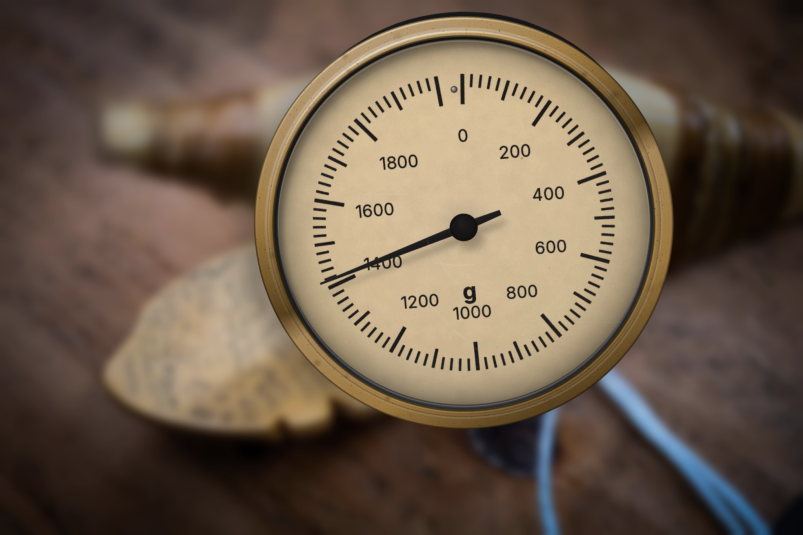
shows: 1420 g
